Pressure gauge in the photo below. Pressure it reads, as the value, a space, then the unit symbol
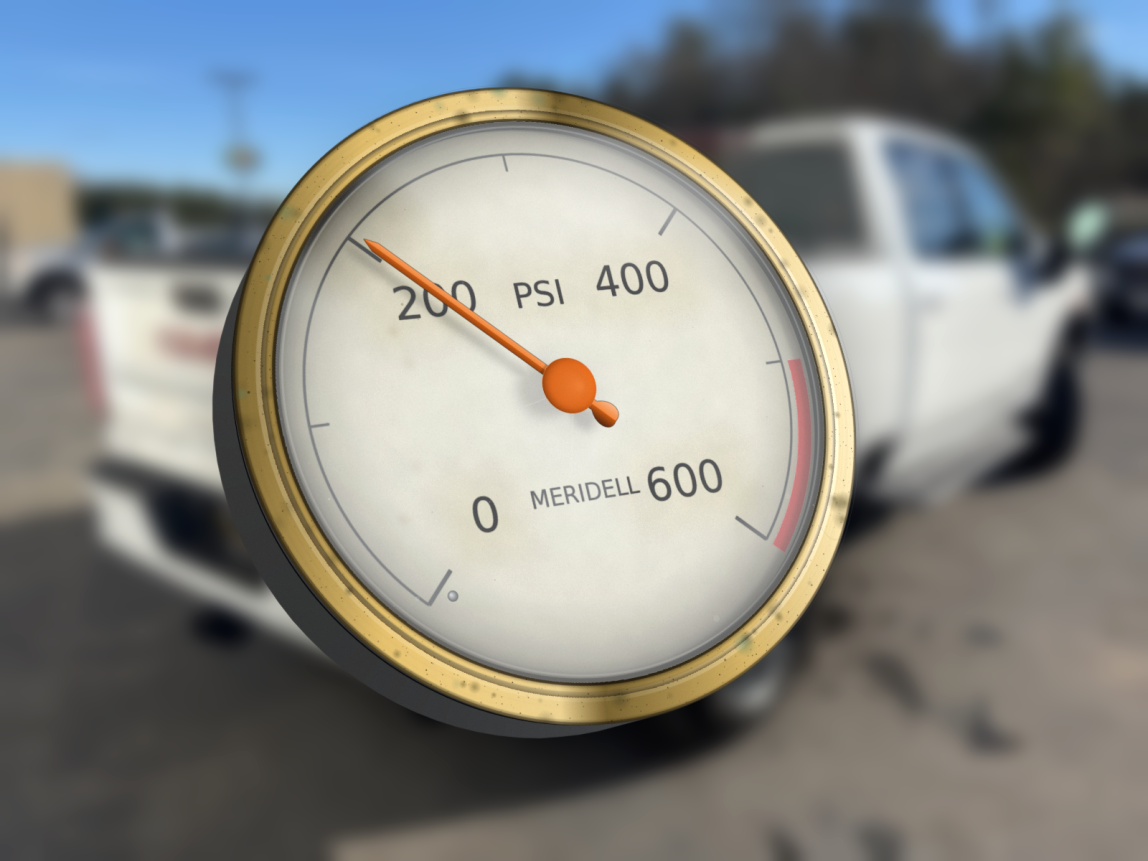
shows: 200 psi
